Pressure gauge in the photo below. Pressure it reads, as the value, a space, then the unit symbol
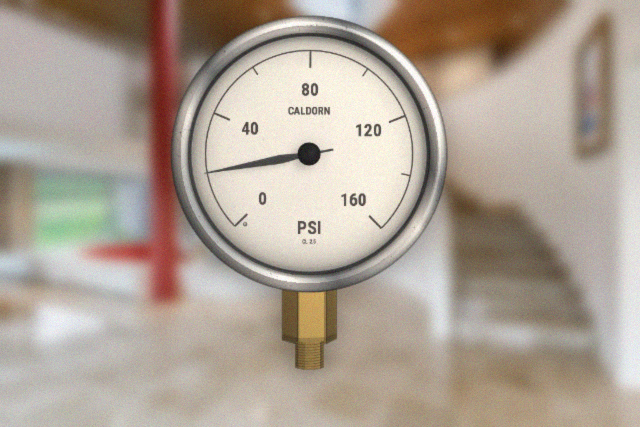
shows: 20 psi
